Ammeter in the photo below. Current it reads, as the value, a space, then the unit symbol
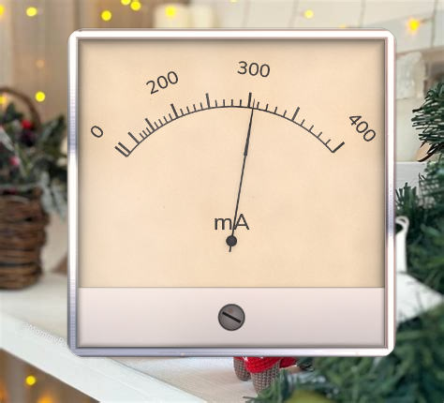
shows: 305 mA
